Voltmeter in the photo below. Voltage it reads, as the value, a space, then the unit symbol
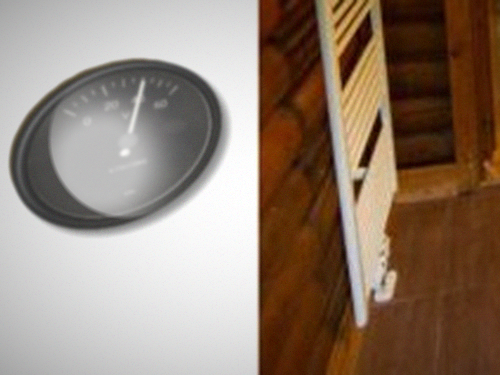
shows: 40 V
